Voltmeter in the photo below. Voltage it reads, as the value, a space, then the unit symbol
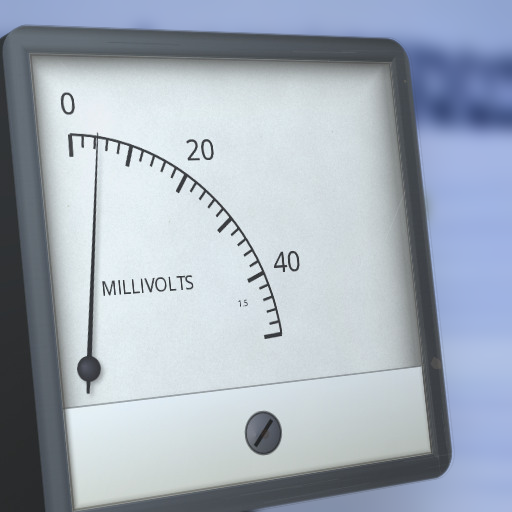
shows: 4 mV
